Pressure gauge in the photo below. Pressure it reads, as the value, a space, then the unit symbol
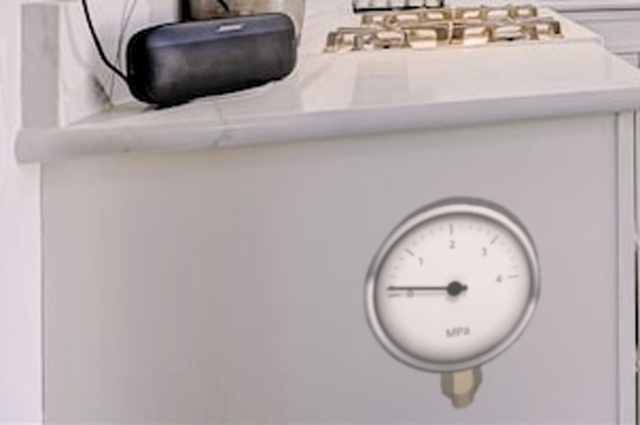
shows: 0.2 MPa
